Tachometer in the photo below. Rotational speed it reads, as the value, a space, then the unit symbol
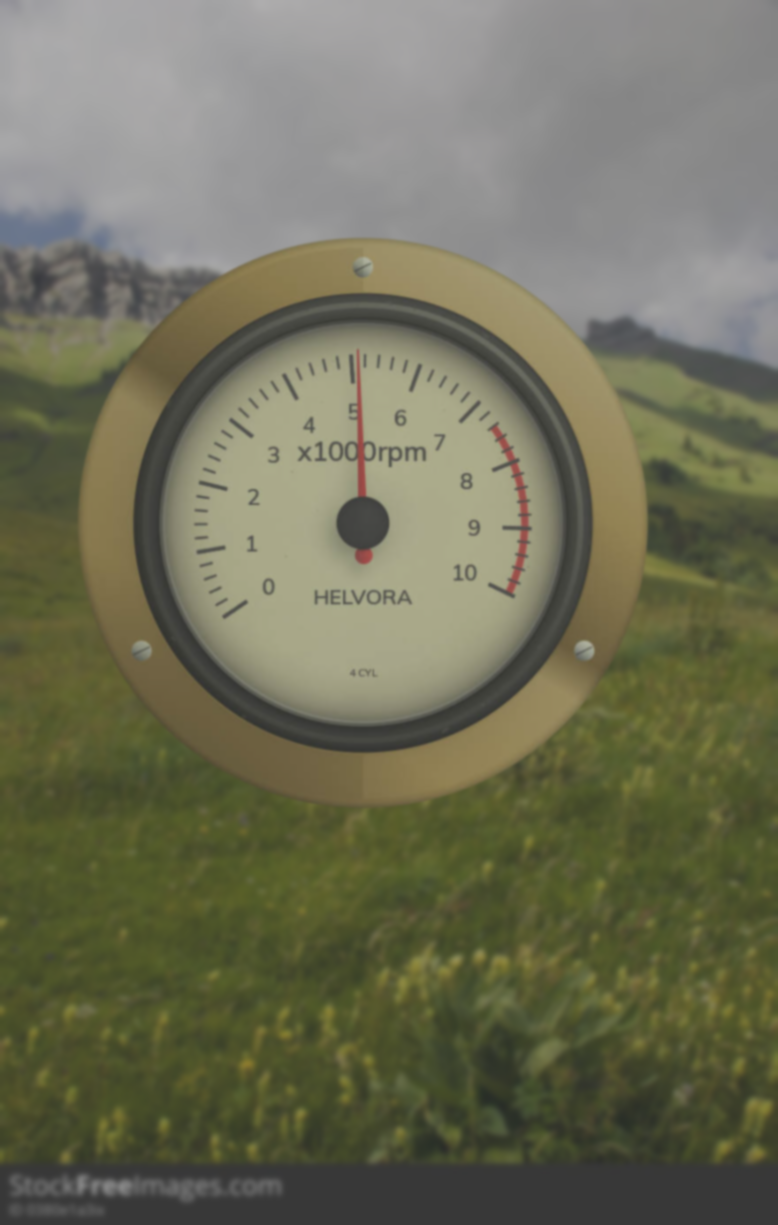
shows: 5100 rpm
